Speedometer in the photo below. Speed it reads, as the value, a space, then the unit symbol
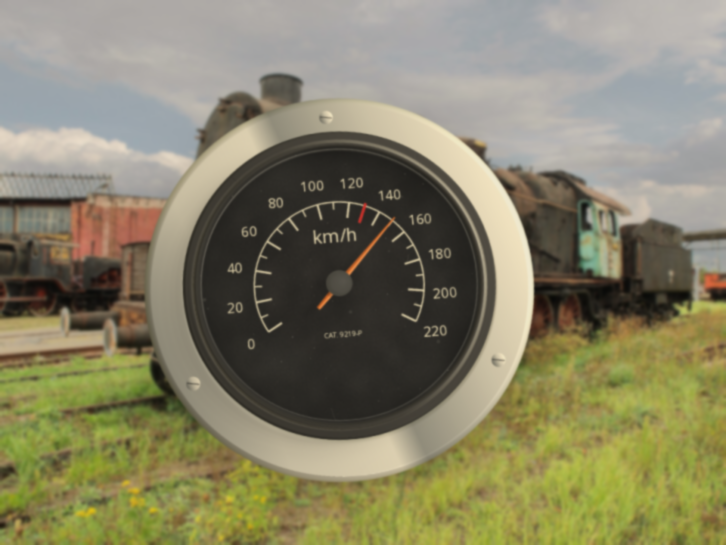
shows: 150 km/h
